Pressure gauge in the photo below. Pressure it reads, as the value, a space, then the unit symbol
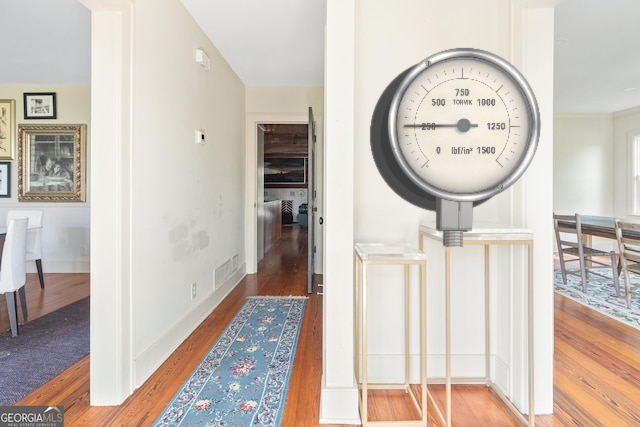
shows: 250 psi
